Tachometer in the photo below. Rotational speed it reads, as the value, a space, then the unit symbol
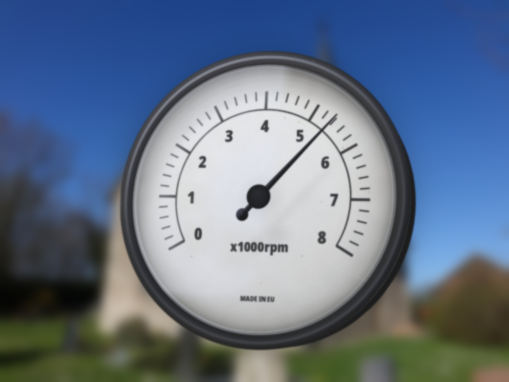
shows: 5400 rpm
